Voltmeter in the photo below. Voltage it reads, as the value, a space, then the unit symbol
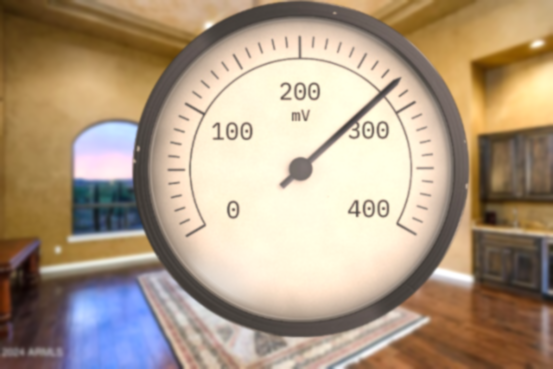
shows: 280 mV
